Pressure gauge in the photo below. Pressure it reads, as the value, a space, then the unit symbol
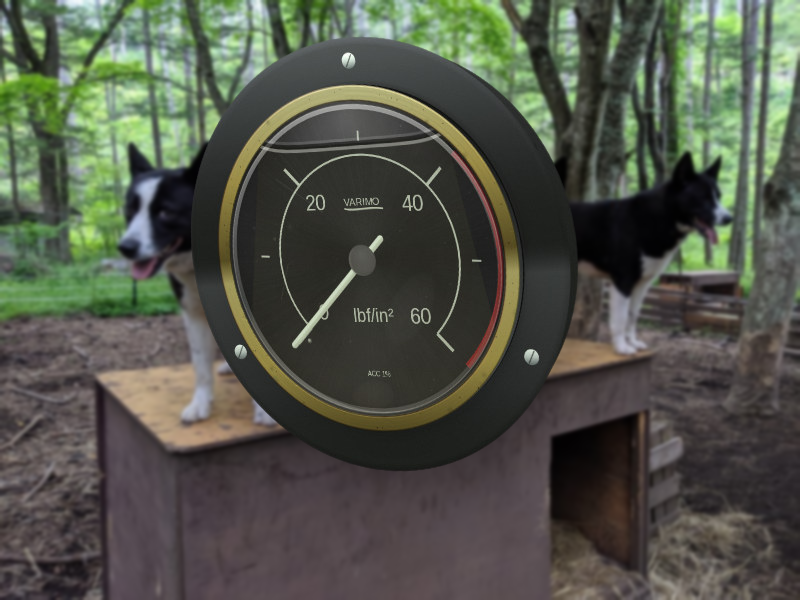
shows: 0 psi
